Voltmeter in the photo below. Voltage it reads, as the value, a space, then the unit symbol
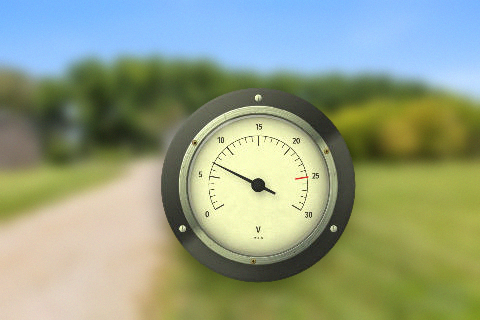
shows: 7 V
